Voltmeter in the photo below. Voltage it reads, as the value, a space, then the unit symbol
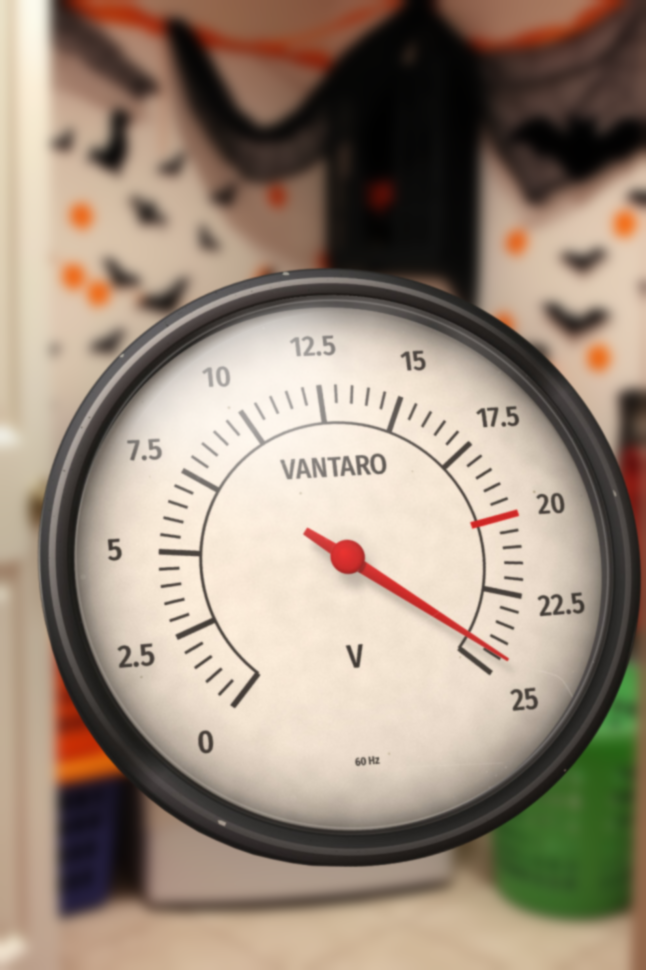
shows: 24.5 V
